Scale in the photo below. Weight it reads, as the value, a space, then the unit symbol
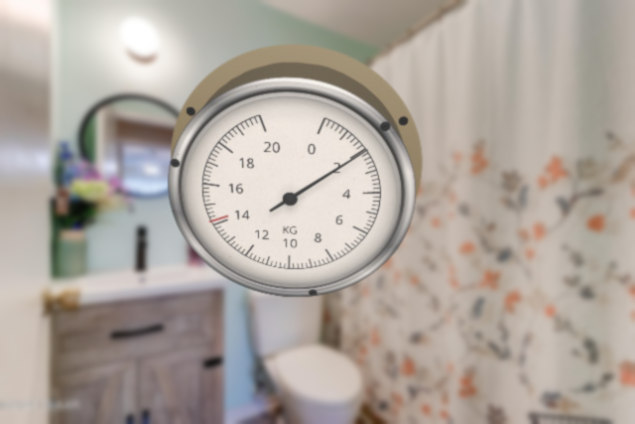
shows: 2 kg
